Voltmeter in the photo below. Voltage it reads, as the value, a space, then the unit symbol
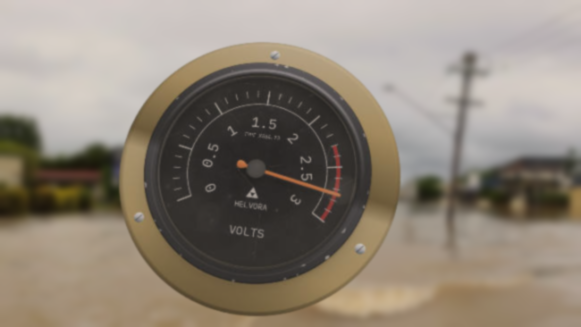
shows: 2.75 V
